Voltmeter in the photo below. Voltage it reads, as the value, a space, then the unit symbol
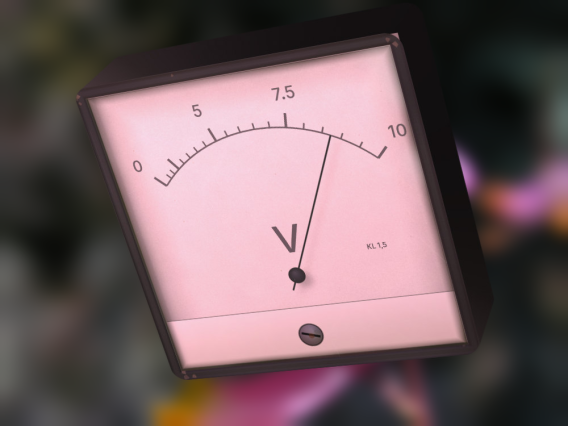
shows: 8.75 V
